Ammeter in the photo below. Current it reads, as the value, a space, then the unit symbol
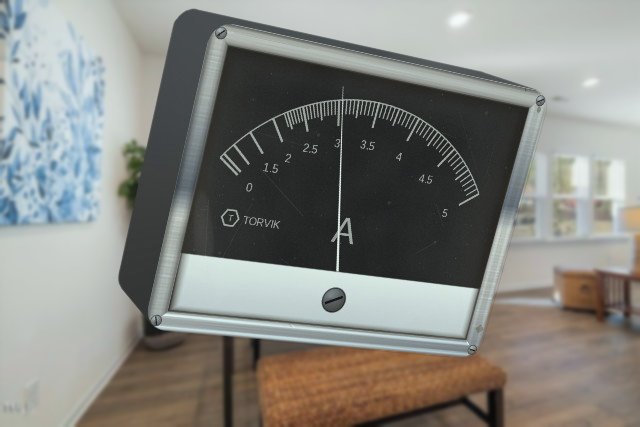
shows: 3 A
